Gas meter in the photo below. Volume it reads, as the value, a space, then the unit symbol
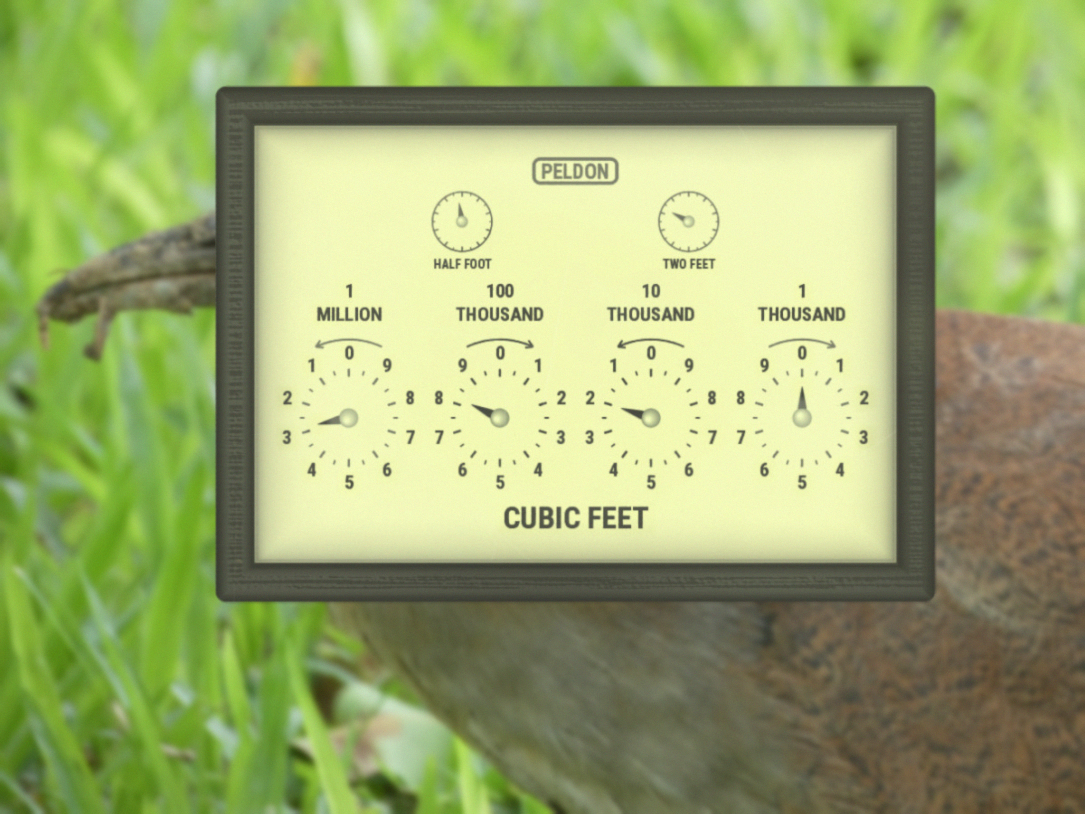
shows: 282000 ft³
